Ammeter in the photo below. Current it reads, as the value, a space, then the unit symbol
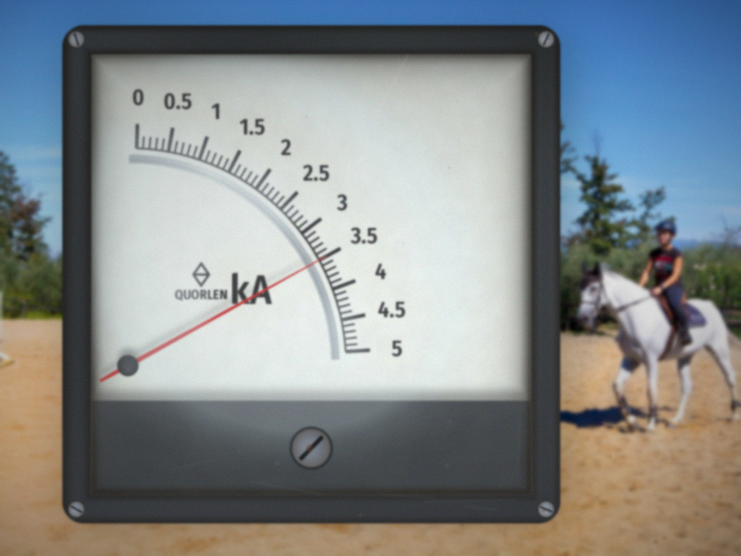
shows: 3.5 kA
